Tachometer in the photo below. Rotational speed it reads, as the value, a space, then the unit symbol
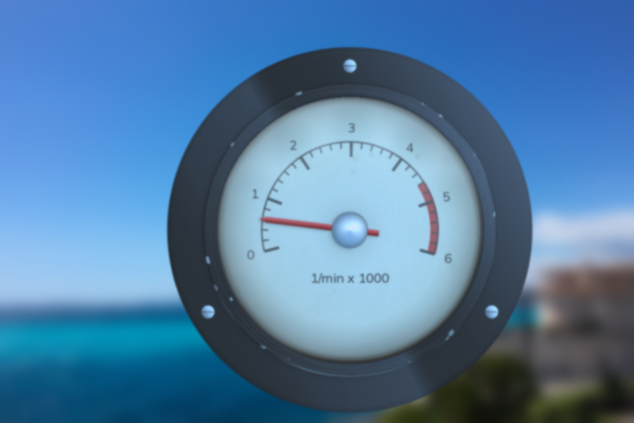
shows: 600 rpm
